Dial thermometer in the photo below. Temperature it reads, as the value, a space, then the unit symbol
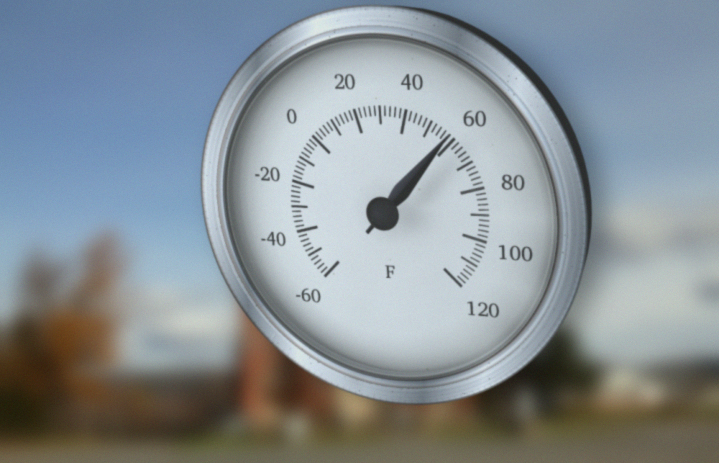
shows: 58 °F
